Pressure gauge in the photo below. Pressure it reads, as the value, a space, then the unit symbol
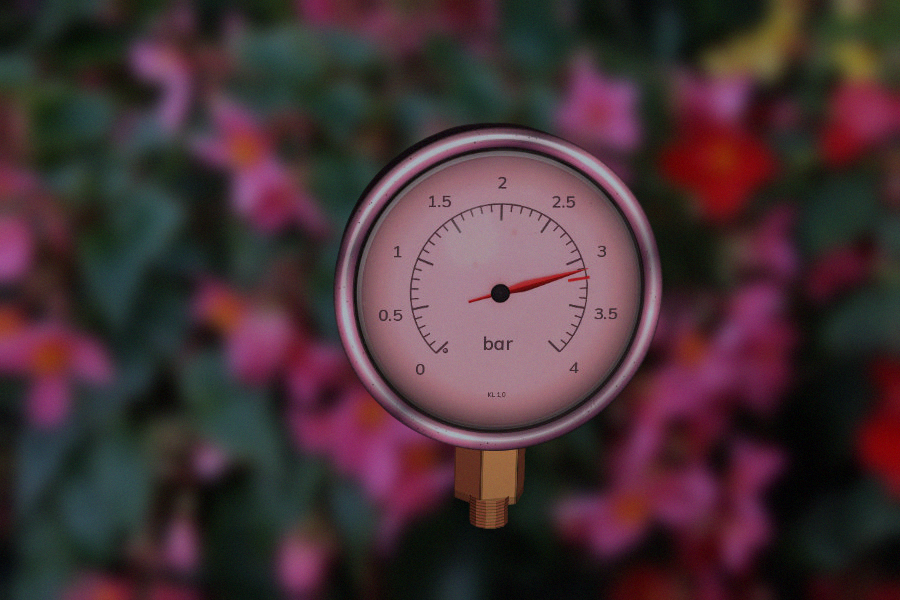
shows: 3.1 bar
